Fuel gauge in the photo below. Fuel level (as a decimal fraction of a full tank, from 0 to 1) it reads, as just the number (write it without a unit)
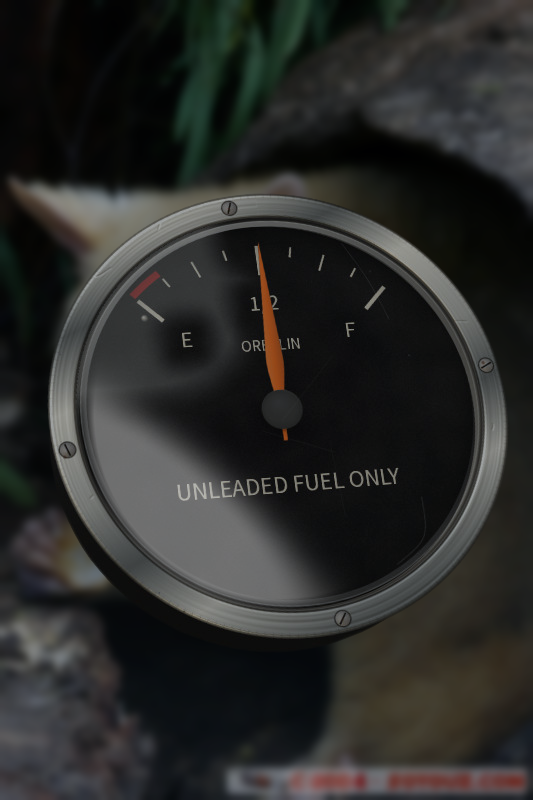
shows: 0.5
